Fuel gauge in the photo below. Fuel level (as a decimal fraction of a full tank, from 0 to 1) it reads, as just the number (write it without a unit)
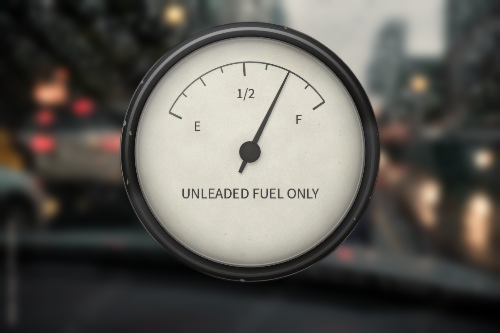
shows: 0.75
